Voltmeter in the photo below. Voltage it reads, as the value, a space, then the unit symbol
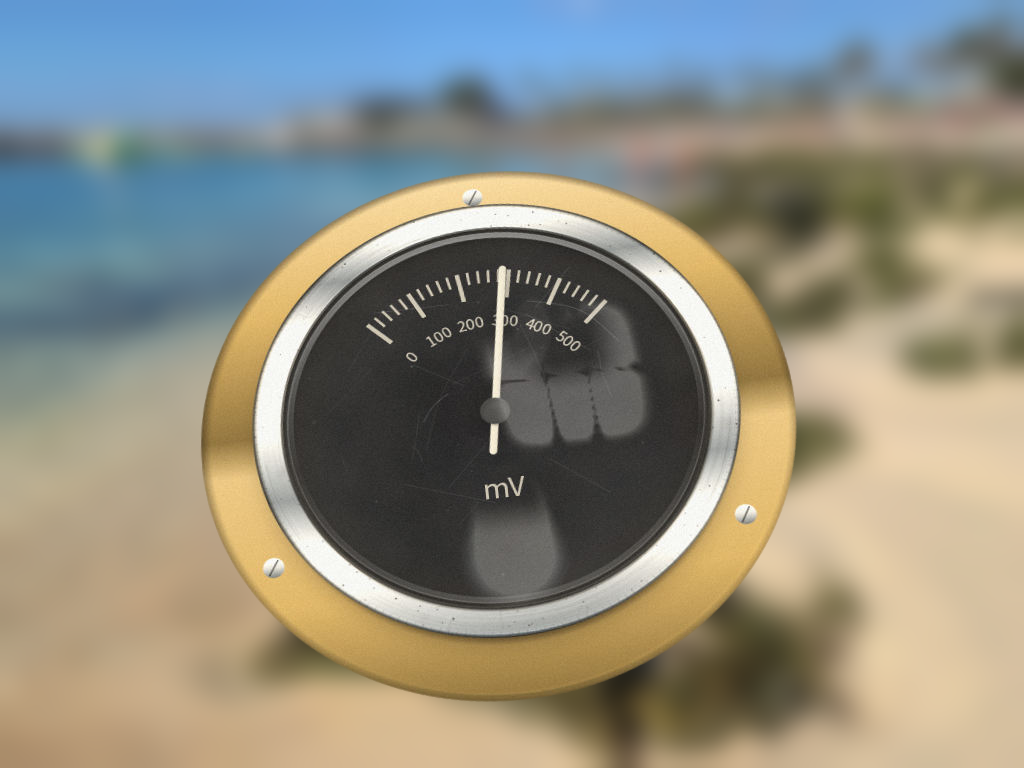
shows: 290 mV
